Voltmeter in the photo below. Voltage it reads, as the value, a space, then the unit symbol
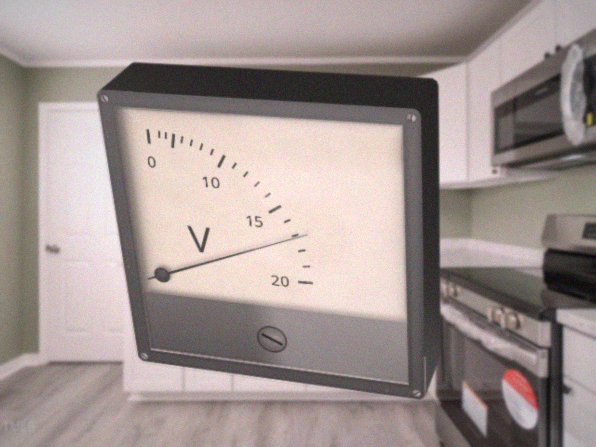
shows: 17 V
